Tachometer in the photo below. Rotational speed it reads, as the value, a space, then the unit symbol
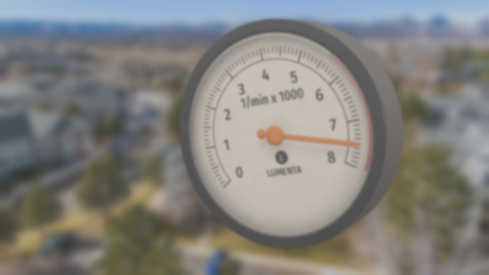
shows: 7500 rpm
